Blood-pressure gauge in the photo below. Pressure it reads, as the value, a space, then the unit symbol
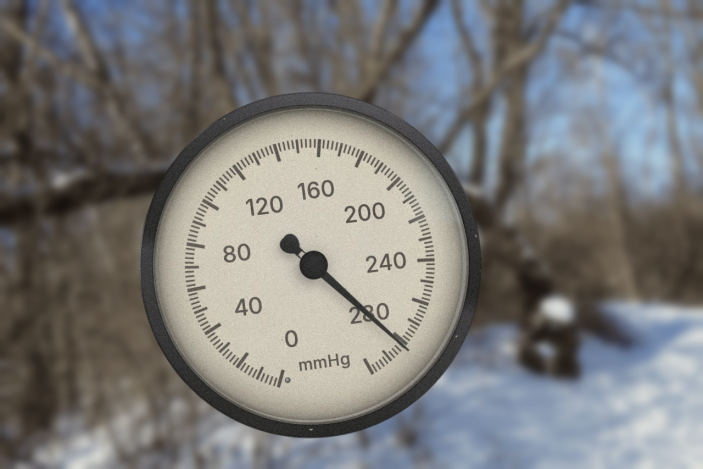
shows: 282 mmHg
